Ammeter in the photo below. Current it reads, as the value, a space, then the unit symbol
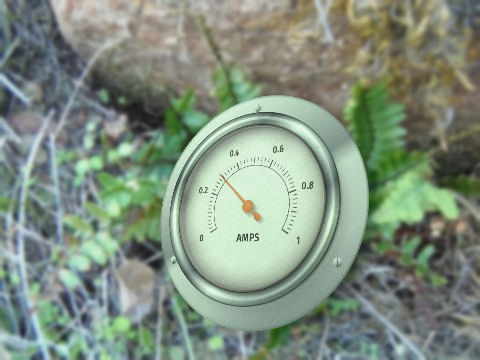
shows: 0.3 A
